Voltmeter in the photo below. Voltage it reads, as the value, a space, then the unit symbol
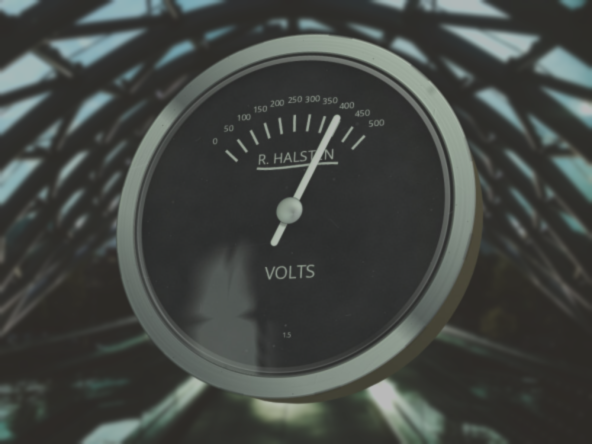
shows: 400 V
